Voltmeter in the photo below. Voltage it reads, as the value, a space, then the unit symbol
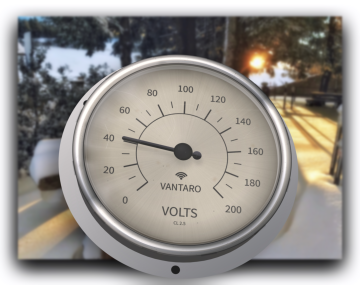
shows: 40 V
